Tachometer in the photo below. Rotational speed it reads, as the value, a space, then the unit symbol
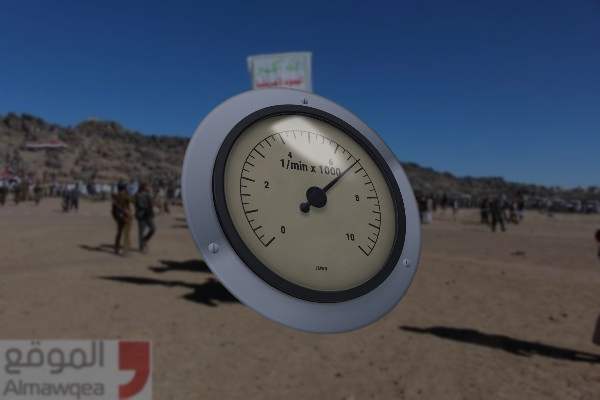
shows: 6750 rpm
